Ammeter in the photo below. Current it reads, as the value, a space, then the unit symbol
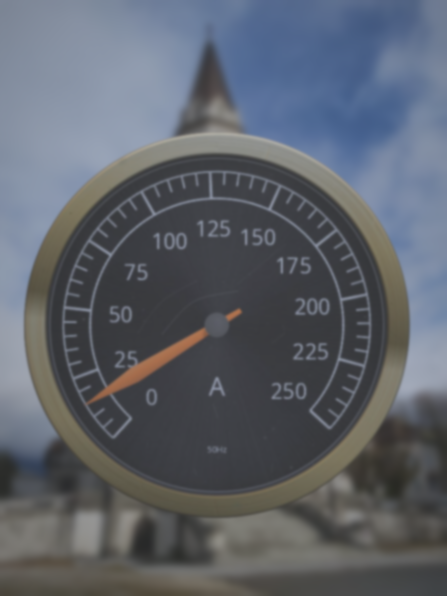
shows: 15 A
